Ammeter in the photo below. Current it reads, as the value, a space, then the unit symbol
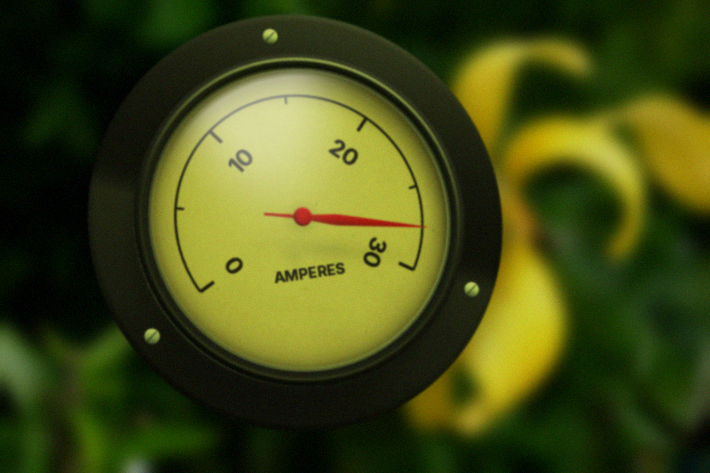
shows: 27.5 A
